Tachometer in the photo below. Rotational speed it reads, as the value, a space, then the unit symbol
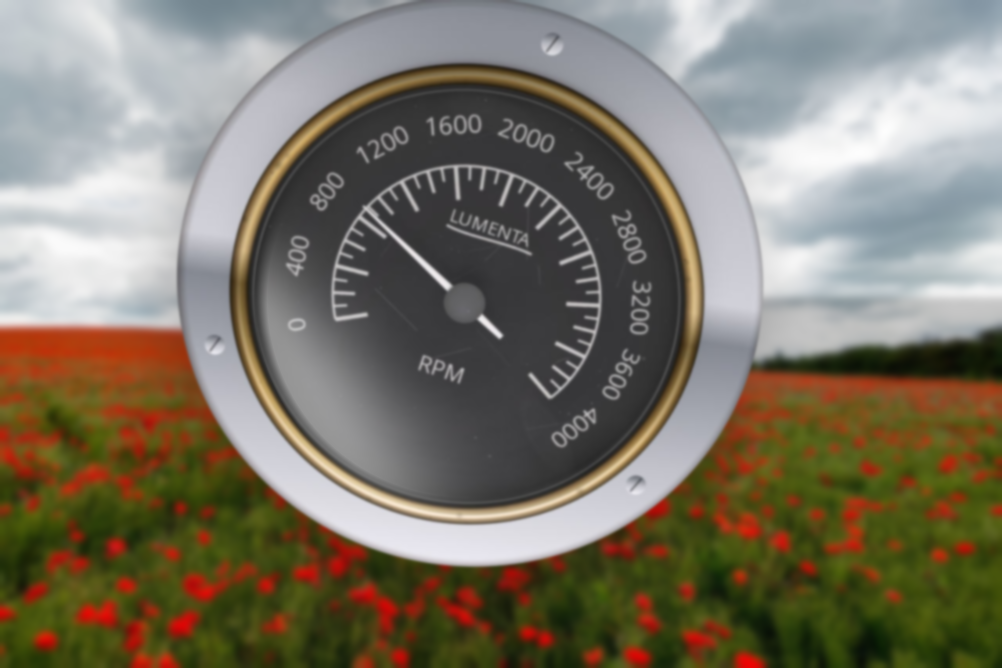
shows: 900 rpm
